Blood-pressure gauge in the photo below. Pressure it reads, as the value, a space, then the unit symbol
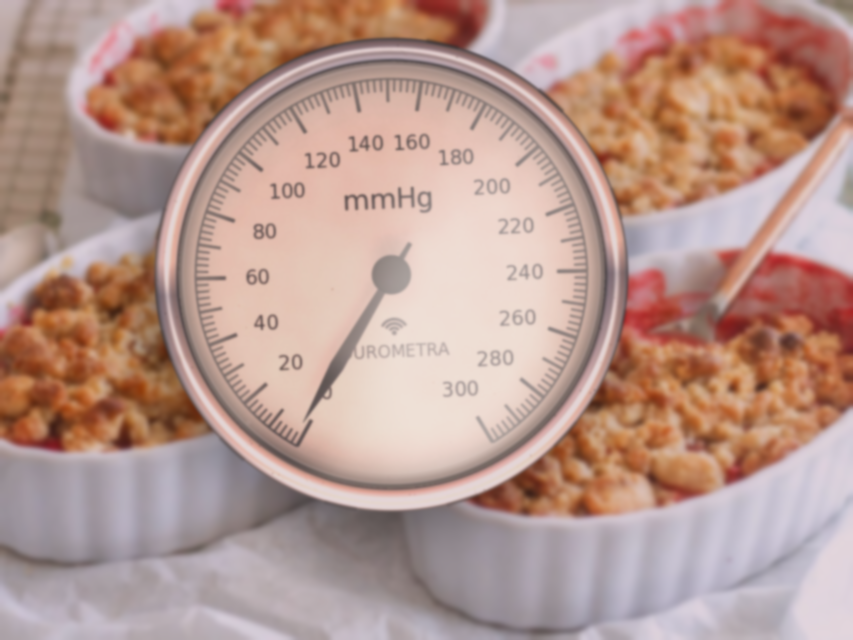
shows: 2 mmHg
